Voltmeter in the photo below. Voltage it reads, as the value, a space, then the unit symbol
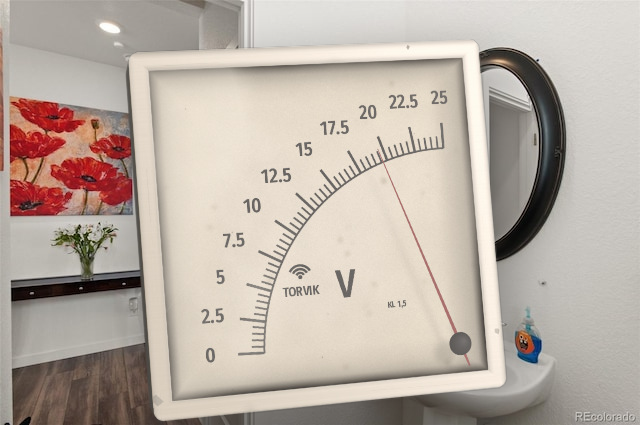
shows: 19.5 V
